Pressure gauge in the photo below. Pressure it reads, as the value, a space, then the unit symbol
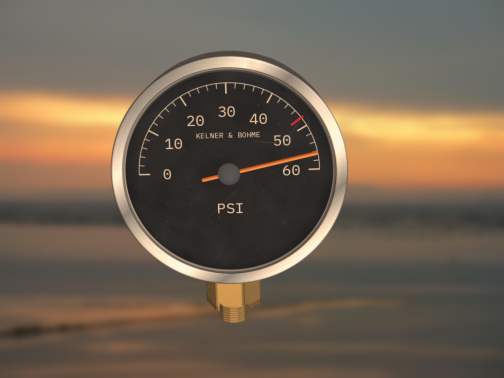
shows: 56 psi
